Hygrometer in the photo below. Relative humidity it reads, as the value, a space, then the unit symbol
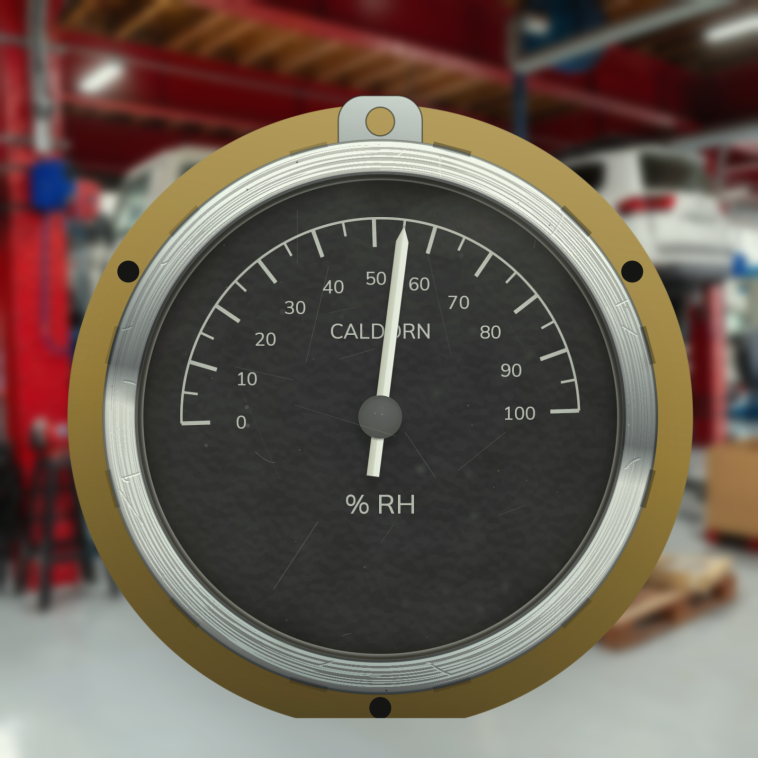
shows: 55 %
